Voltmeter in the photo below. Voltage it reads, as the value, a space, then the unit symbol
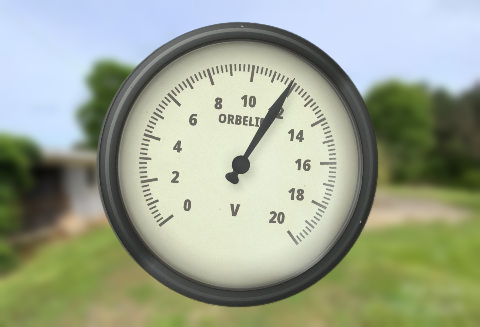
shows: 11.8 V
